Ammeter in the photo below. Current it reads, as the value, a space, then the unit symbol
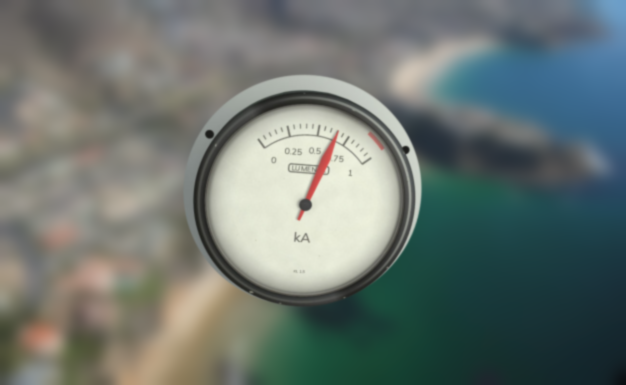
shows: 0.65 kA
